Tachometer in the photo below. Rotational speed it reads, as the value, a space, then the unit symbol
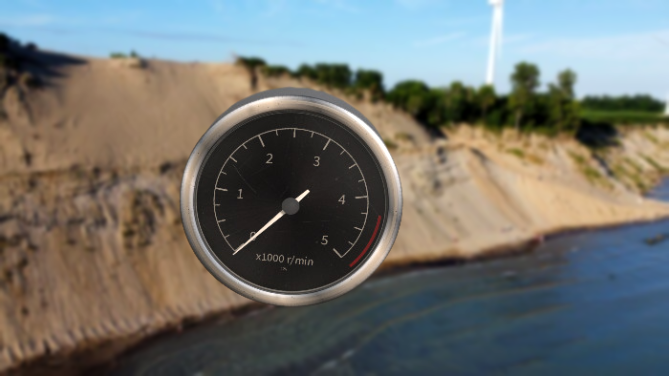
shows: 0 rpm
